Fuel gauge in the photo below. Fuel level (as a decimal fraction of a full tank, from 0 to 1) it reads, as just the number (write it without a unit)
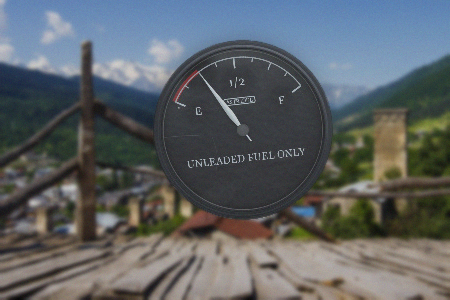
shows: 0.25
